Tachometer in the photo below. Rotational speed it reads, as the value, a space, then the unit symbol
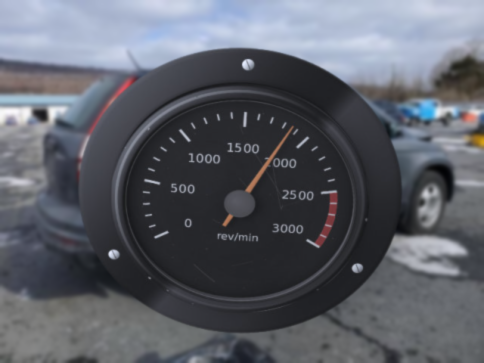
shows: 1850 rpm
